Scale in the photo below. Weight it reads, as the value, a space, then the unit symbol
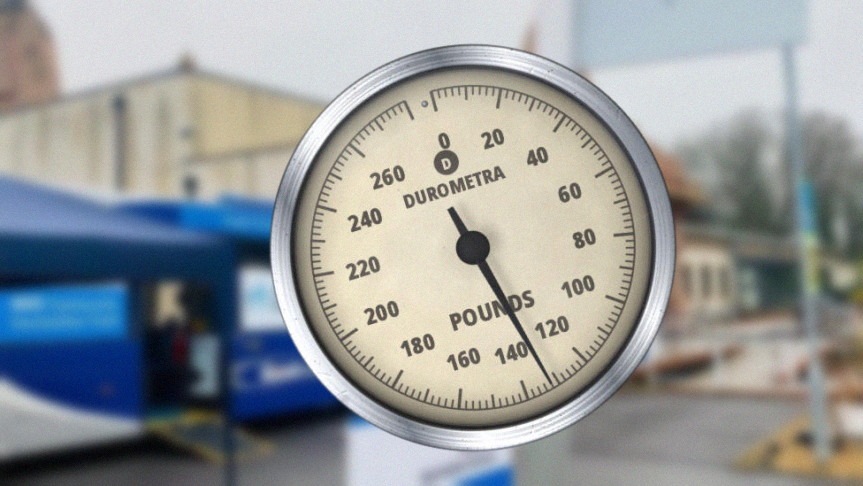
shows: 132 lb
